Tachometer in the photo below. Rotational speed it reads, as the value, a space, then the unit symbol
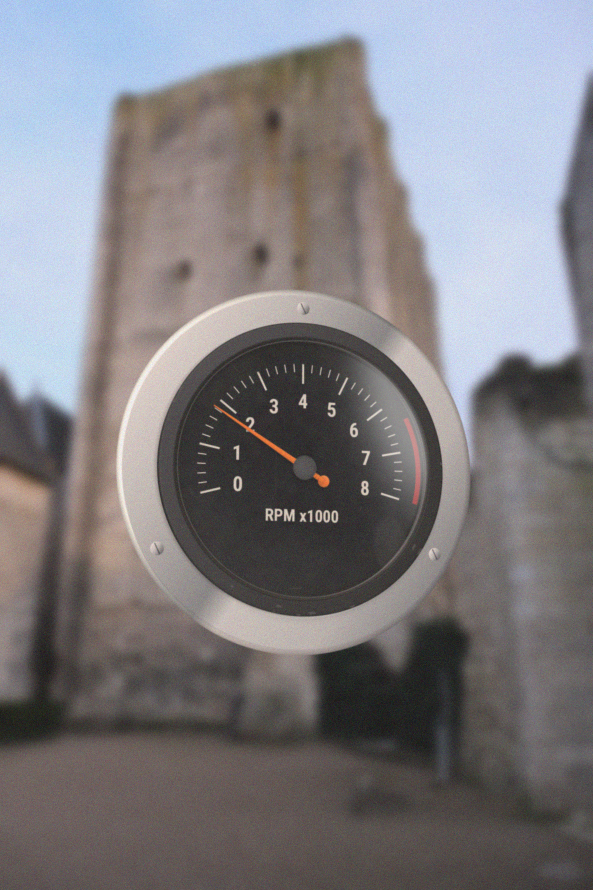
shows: 1800 rpm
